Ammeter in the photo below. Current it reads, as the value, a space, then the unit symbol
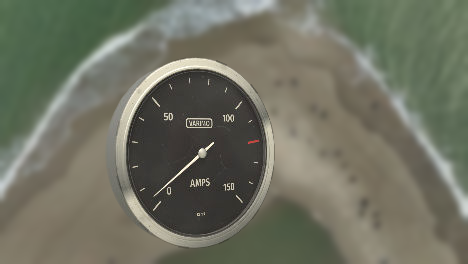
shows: 5 A
